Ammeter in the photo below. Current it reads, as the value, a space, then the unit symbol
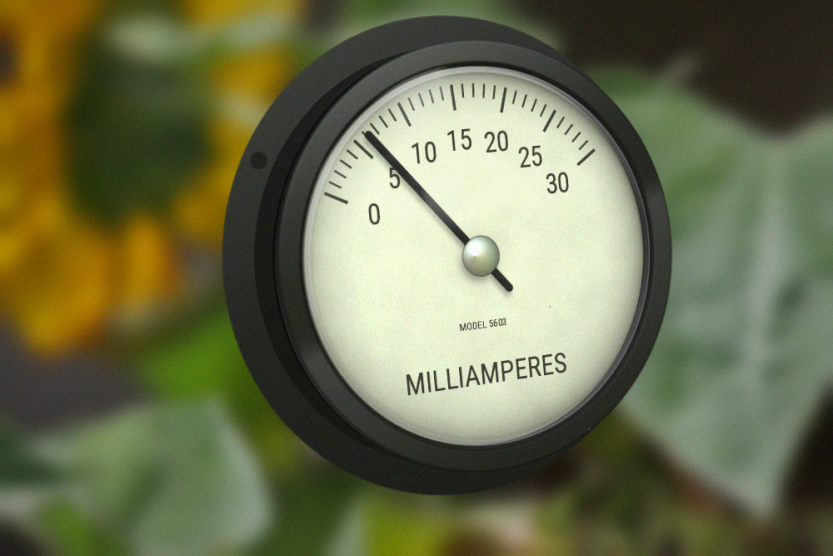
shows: 6 mA
